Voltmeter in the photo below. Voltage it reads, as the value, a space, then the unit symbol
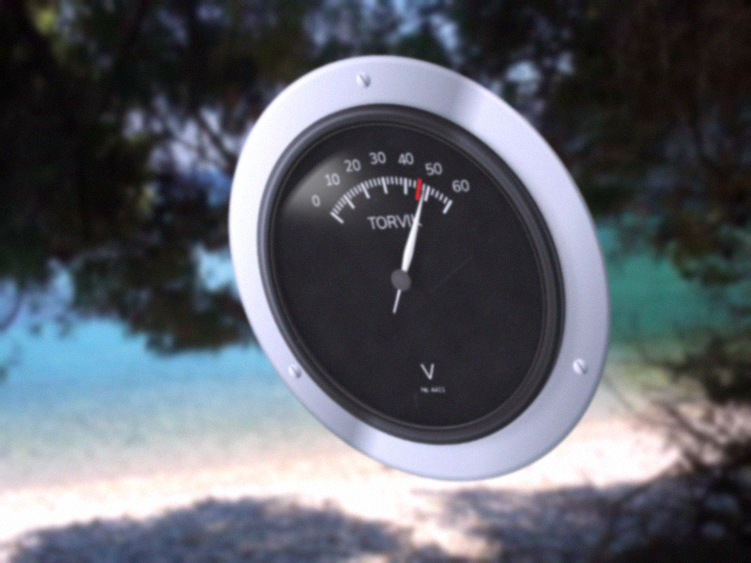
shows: 50 V
